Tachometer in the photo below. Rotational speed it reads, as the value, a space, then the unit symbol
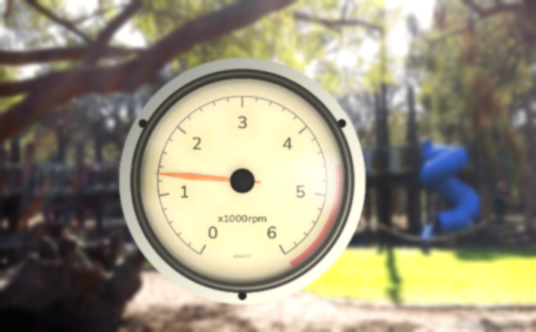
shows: 1300 rpm
